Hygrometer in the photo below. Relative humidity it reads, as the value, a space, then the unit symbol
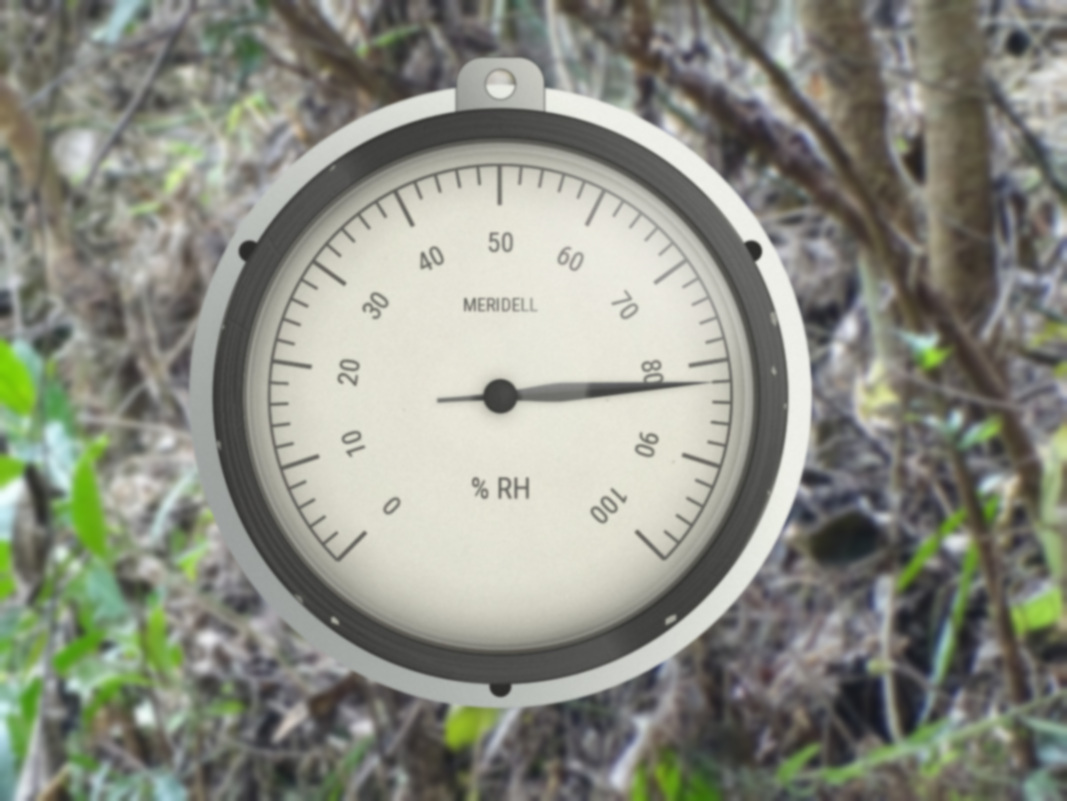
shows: 82 %
